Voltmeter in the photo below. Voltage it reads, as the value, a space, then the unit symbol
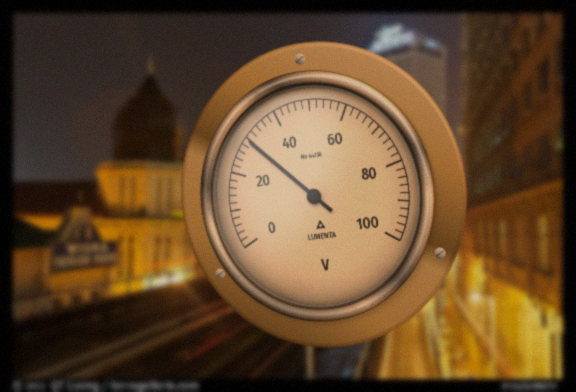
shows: 30 V
